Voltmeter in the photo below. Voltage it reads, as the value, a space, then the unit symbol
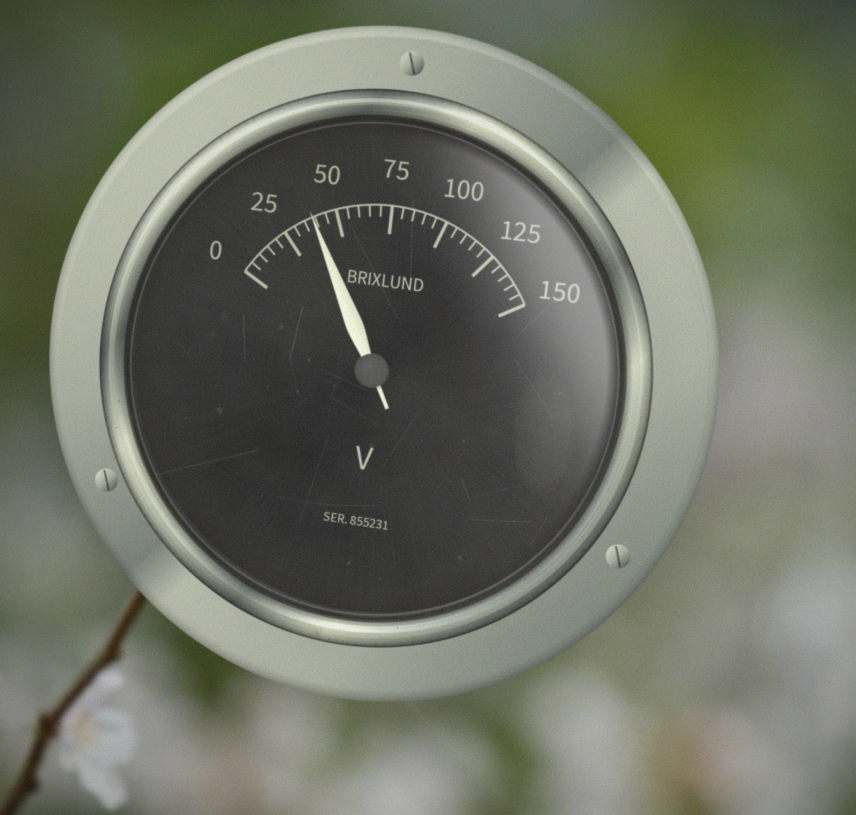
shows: 40 V
